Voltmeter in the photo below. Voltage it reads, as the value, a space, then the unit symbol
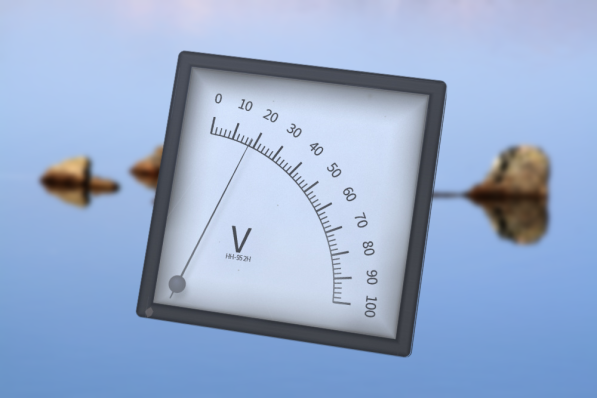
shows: 18 V
